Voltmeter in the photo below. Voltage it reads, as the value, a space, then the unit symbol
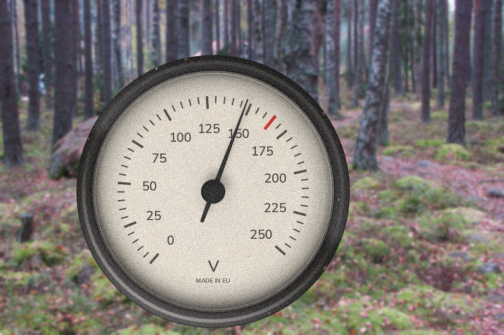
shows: 147.5 V
